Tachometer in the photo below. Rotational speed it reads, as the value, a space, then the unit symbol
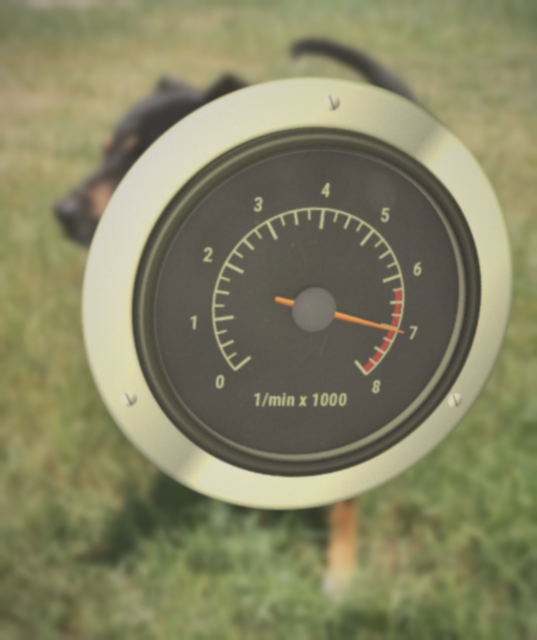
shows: 7000 rpm
